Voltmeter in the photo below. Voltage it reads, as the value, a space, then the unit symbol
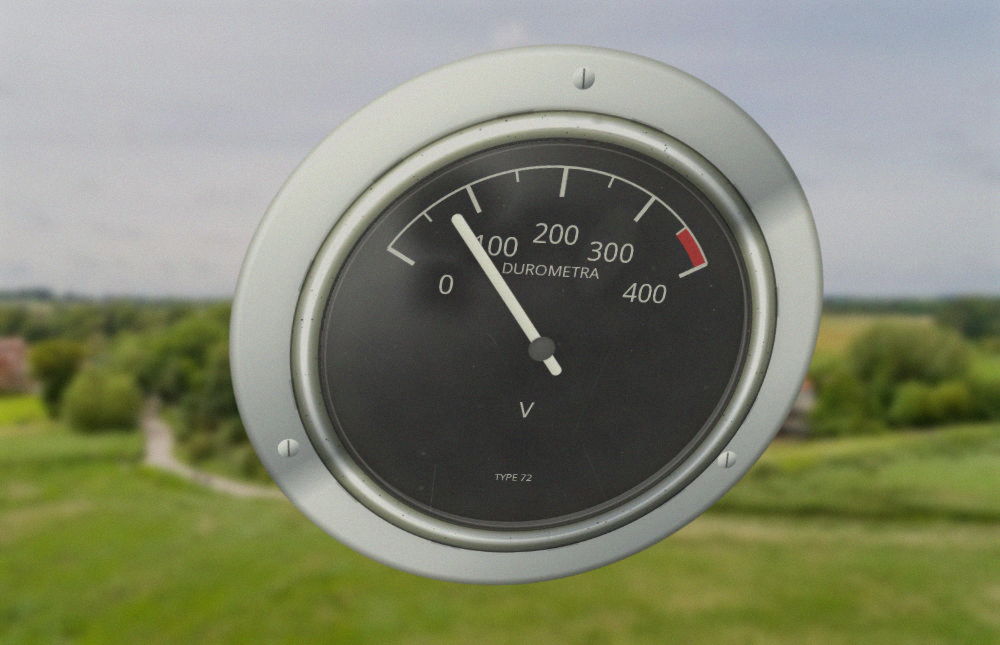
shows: 75 V
